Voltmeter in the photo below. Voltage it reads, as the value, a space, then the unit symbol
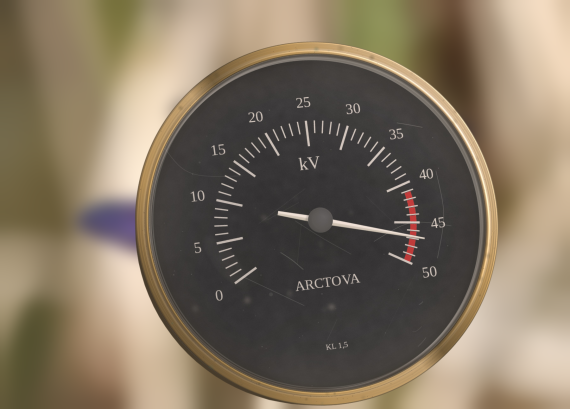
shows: 47 kV
